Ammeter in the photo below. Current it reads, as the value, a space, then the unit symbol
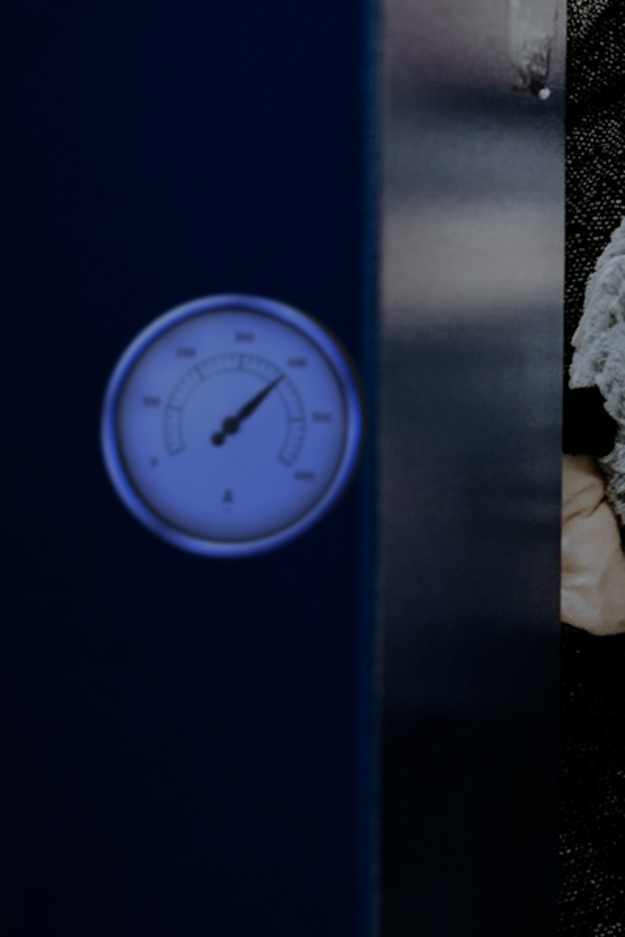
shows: 400 A
